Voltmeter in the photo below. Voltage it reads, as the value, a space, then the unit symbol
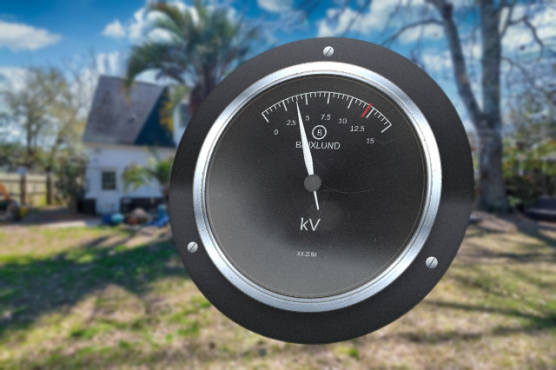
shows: 4 kV
